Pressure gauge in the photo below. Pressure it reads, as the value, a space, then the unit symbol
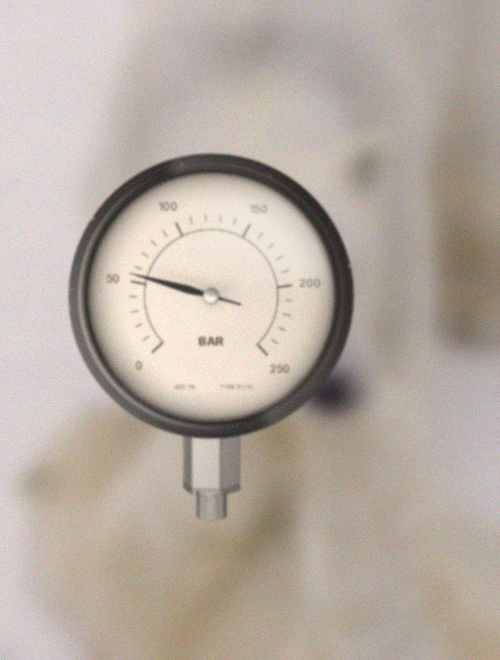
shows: 55 bar
